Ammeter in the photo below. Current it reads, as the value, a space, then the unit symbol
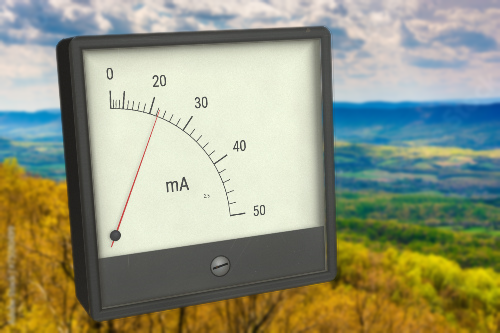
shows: 22 mA
